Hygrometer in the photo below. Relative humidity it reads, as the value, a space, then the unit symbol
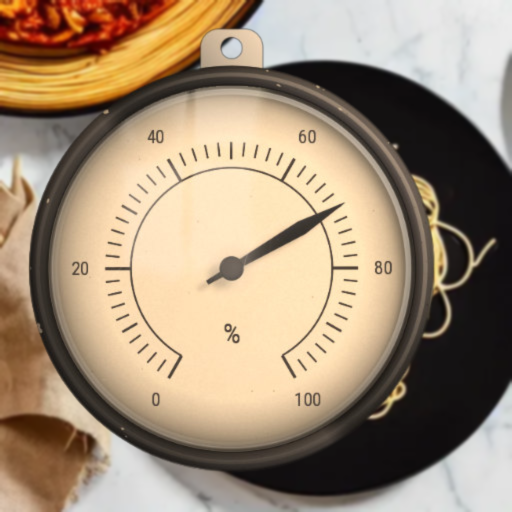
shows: 70 %
